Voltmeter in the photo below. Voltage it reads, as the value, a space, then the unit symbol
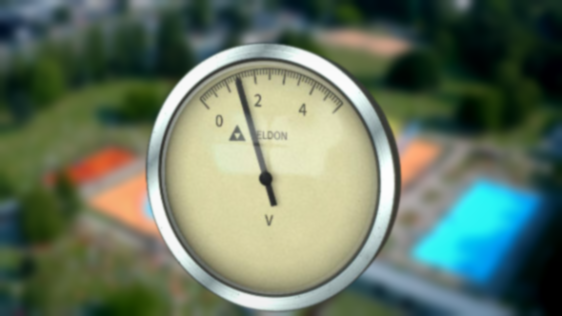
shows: 1.5 V
